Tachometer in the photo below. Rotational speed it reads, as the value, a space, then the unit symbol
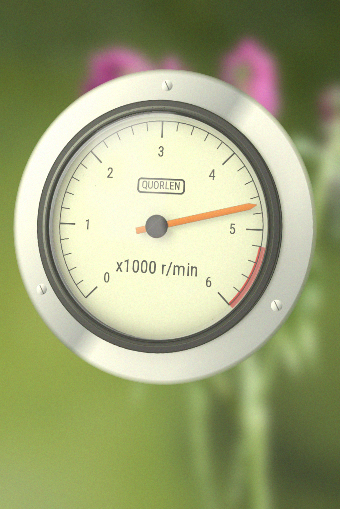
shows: 4700 rpm
